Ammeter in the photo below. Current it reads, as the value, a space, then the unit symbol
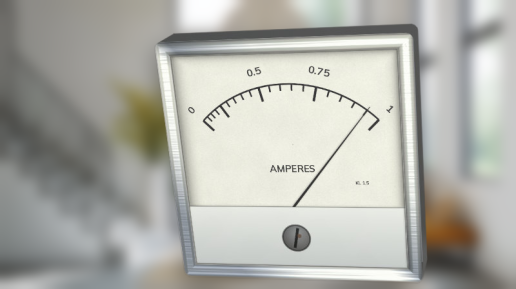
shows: 0.95 A
